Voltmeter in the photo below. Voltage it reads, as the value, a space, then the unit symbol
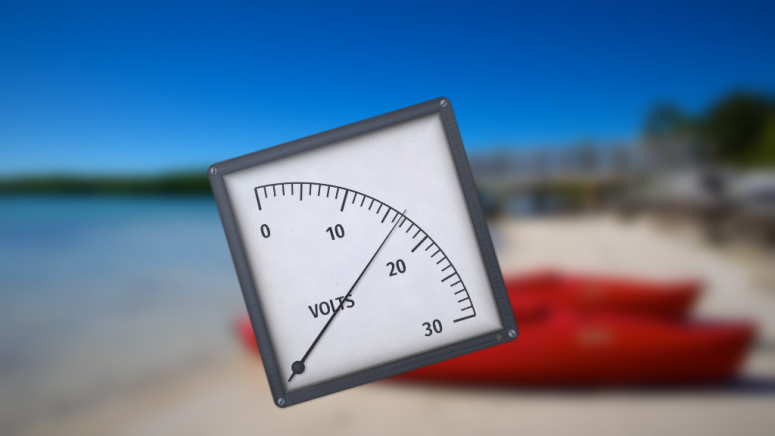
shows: 16.5 V
